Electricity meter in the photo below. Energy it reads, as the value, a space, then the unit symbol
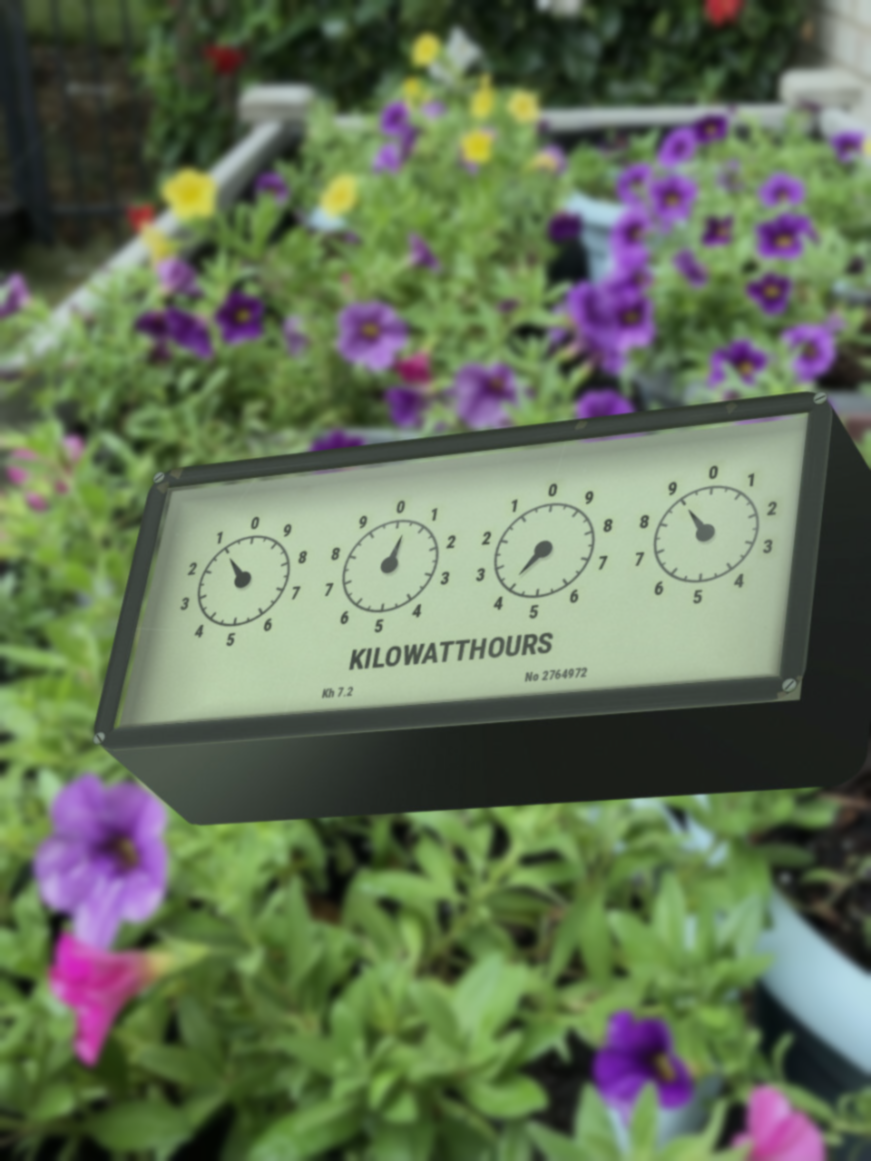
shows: 1039 kWh
